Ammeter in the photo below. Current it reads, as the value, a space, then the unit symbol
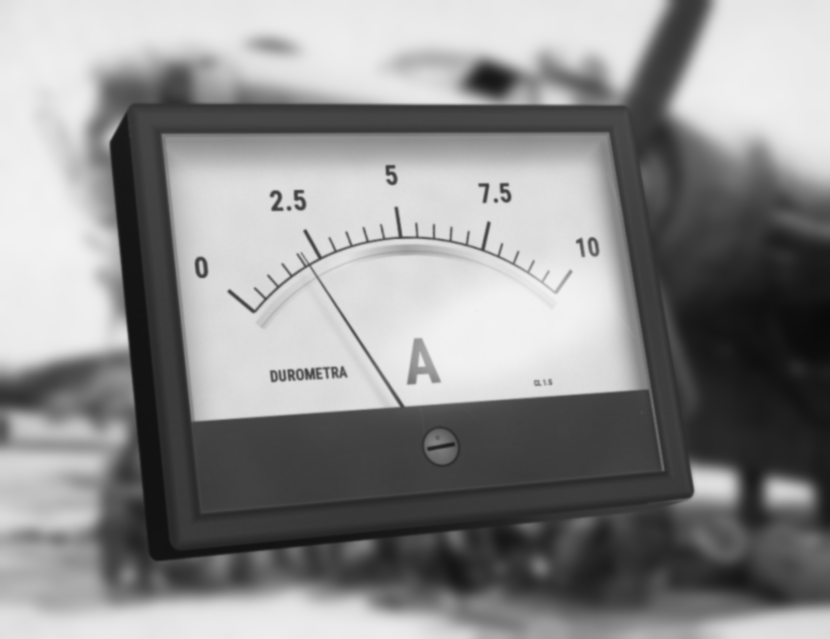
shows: 2 A
